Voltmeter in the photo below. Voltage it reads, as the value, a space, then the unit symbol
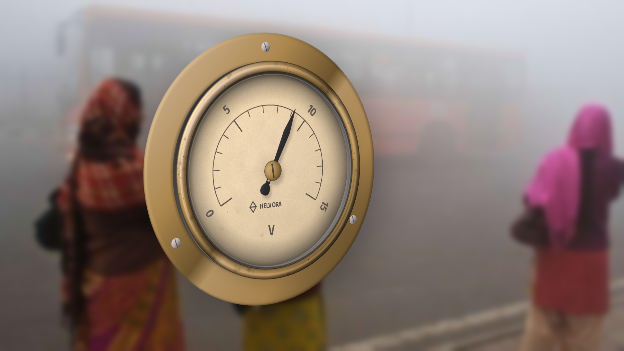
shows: 9 V
